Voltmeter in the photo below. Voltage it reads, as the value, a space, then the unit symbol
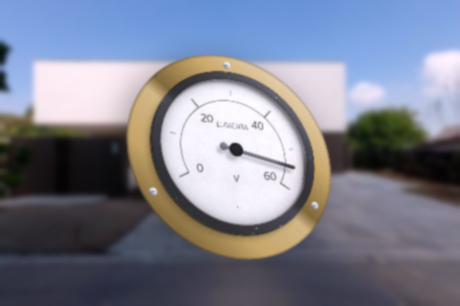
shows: 55 V
